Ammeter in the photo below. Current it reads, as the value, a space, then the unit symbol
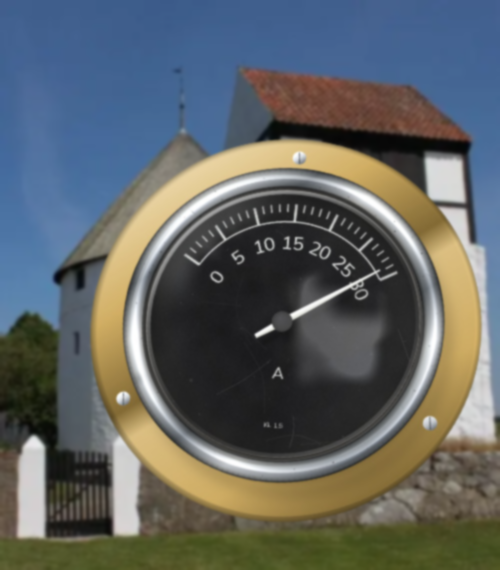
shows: 29 A
